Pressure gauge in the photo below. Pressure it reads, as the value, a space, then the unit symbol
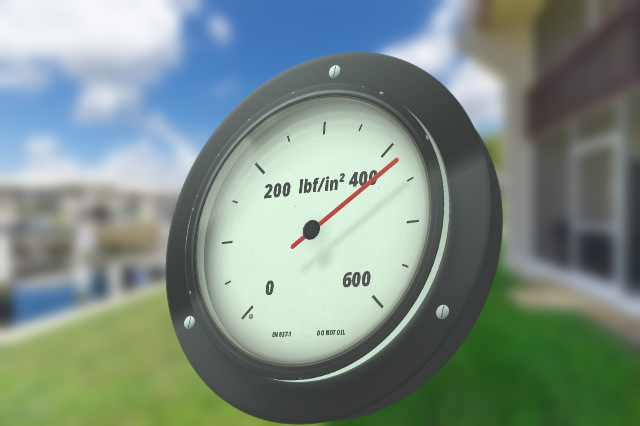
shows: 425 psi
